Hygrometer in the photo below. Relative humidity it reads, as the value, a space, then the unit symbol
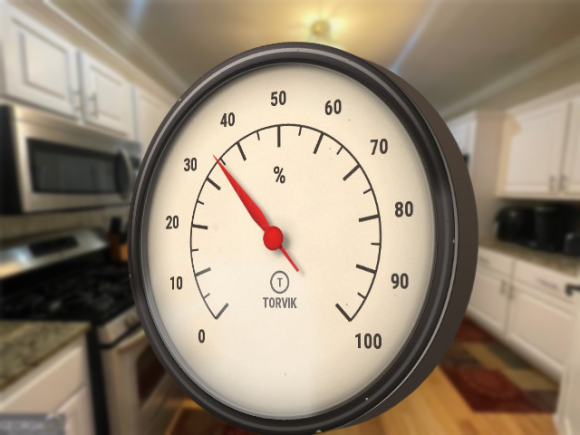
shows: 35 %
